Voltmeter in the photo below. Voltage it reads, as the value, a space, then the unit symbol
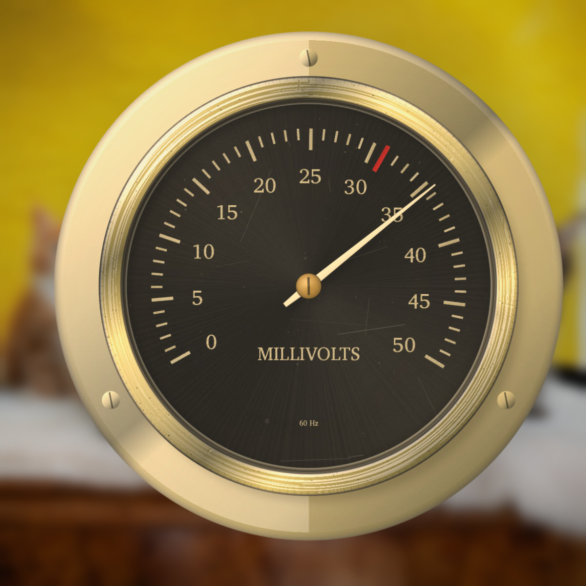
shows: 35.5 mV
